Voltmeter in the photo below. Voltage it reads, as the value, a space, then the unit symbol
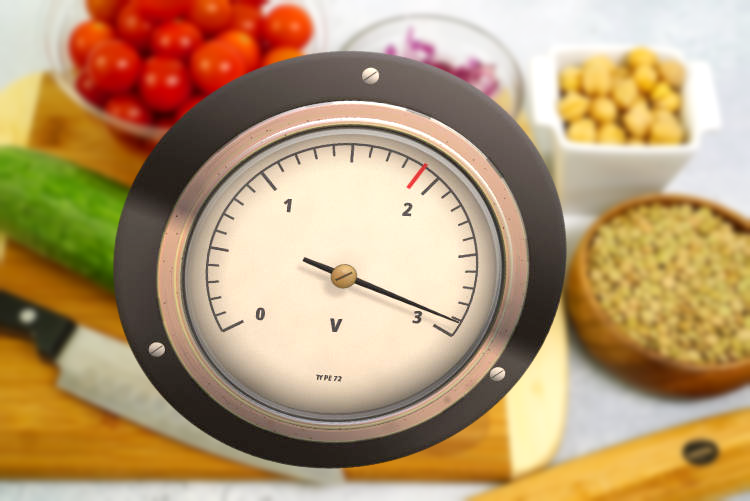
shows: 2.9 V
